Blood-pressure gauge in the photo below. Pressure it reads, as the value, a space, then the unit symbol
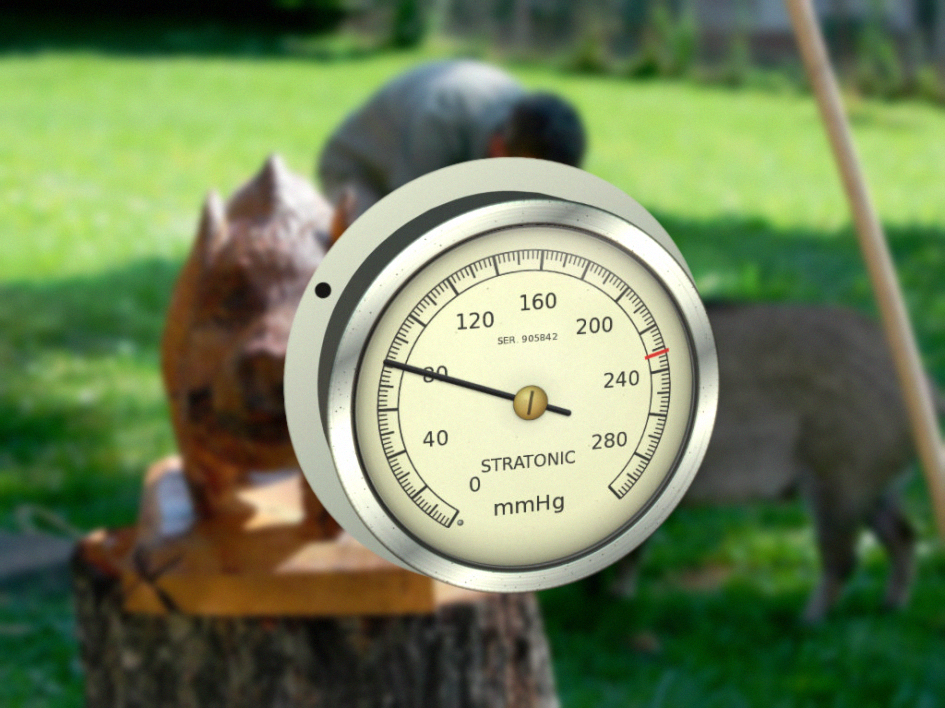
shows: 80 mmHg
